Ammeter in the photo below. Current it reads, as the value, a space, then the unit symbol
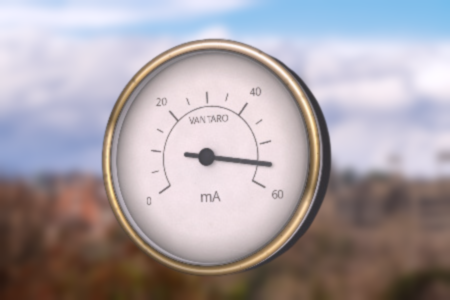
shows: 55 mA
